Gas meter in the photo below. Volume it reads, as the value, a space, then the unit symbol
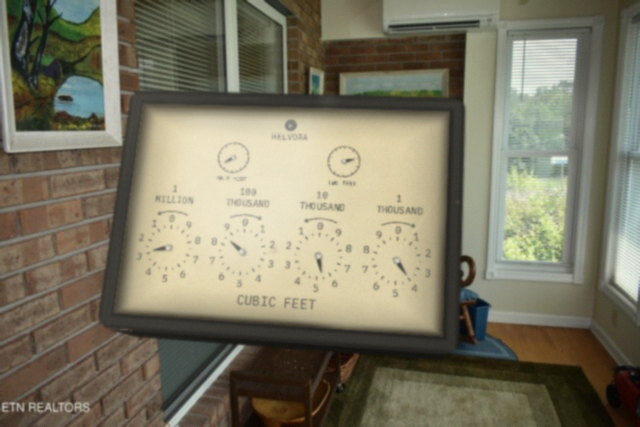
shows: 285400 ft³
